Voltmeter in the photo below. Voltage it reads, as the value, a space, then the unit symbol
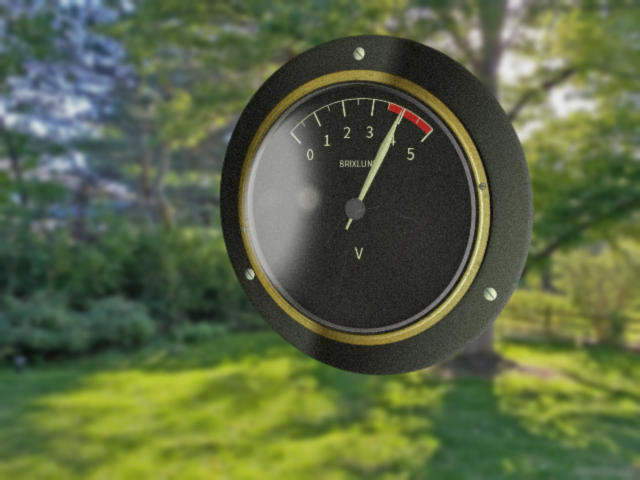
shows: 4 V
